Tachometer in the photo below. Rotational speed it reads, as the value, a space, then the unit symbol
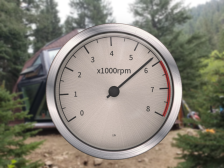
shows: 5750 rpm
